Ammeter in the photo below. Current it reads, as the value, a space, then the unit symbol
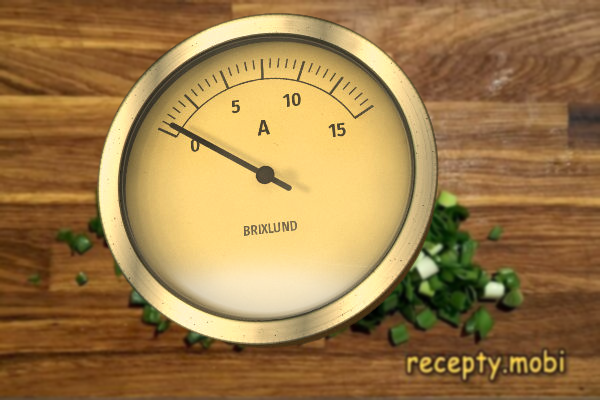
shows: 0.5 A
